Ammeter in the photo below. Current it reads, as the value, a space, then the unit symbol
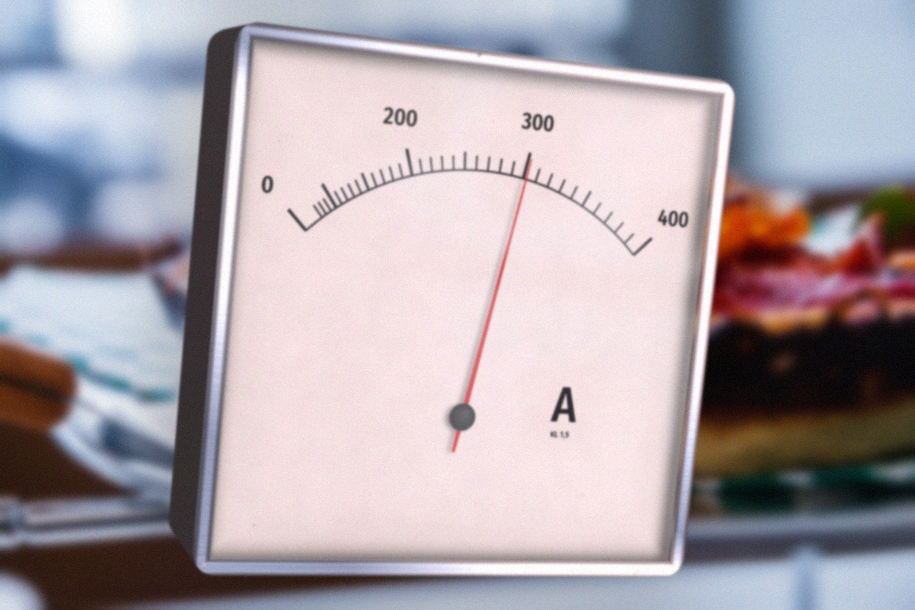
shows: 300 A
